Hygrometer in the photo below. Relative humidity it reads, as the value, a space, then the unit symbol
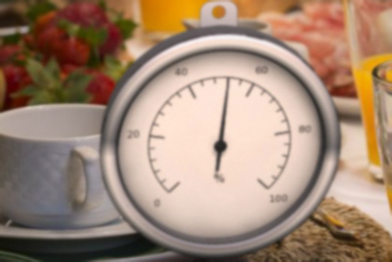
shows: 52 %
